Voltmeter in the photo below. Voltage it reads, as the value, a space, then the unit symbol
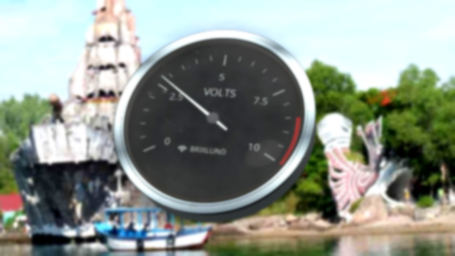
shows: 2.75 V
